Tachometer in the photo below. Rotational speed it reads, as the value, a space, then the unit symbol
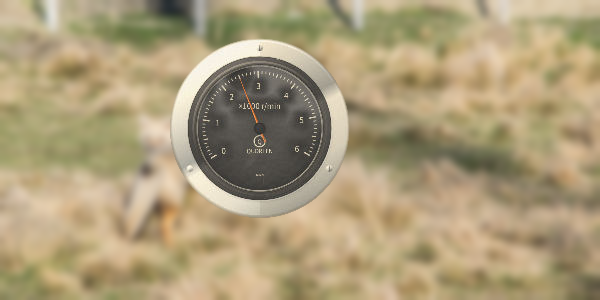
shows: 2500 rpm
